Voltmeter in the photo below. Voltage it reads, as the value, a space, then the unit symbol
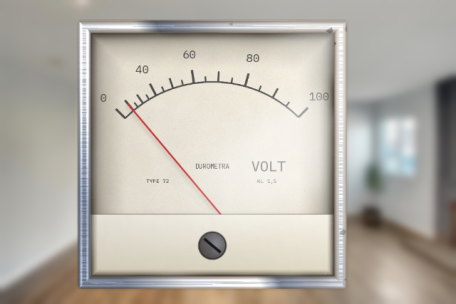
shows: 20 V
